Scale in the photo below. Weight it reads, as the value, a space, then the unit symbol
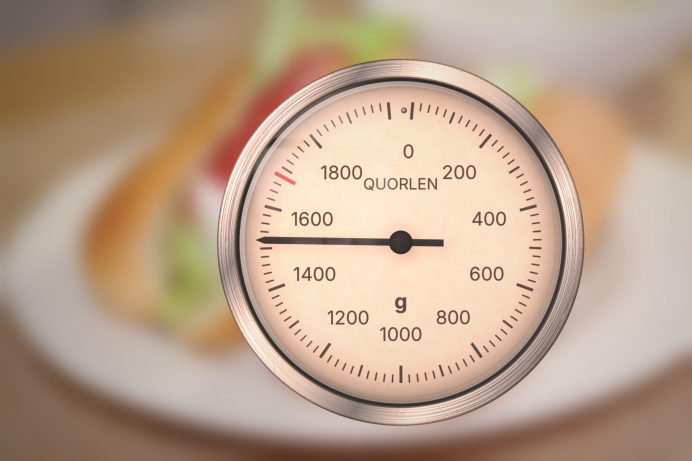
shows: 1520 g
